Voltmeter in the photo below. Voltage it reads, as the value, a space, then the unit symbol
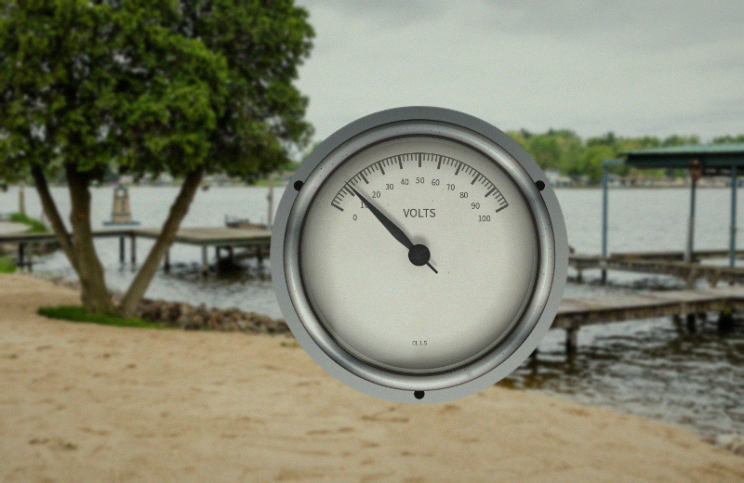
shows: 12 V
